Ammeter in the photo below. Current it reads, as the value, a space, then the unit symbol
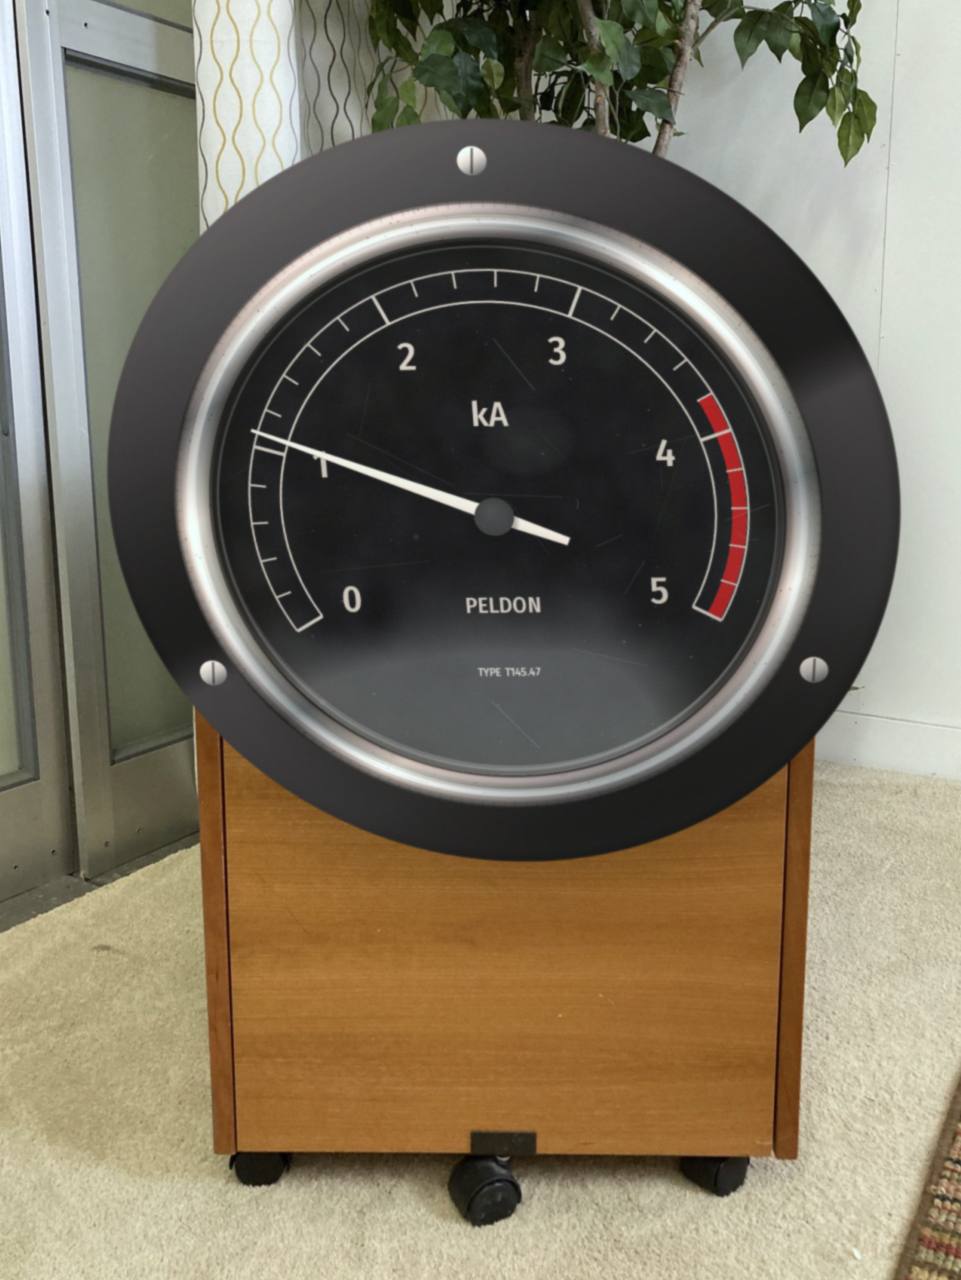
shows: 1.1 kA
